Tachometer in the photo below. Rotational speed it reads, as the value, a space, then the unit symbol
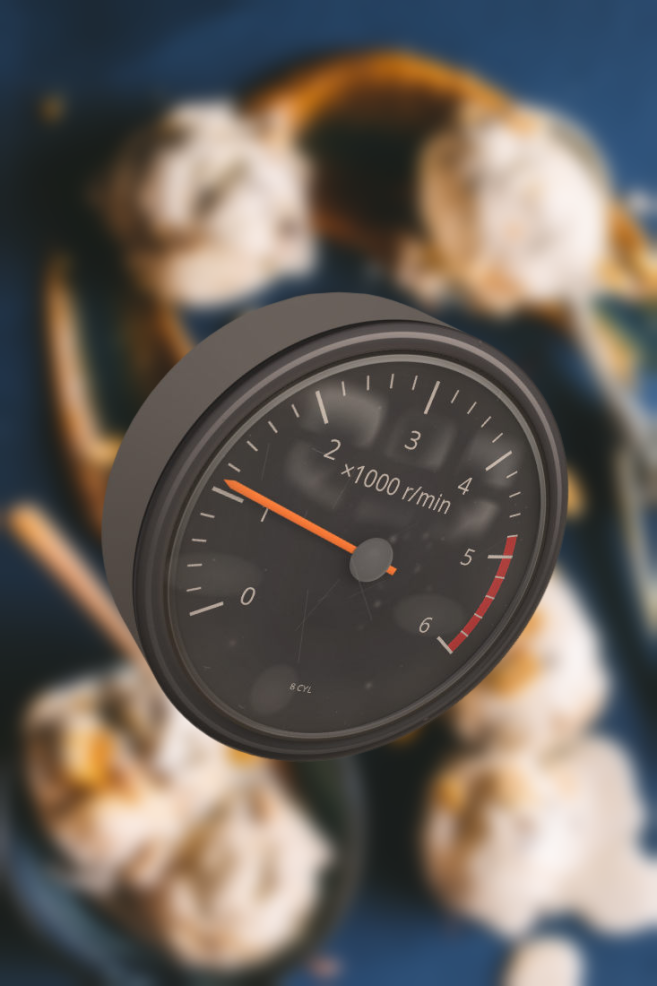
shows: 1100 rpm
